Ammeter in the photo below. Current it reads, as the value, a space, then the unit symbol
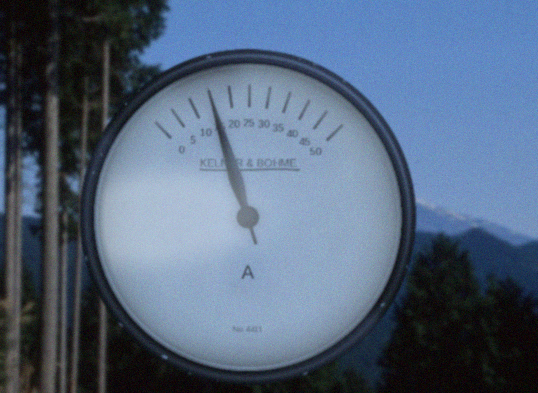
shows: 15 A
